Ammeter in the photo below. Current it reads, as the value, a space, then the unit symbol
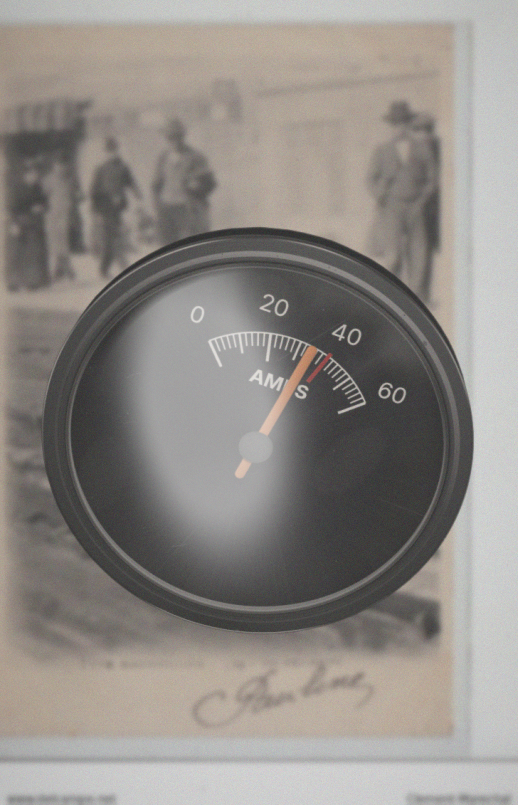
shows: 34 A
